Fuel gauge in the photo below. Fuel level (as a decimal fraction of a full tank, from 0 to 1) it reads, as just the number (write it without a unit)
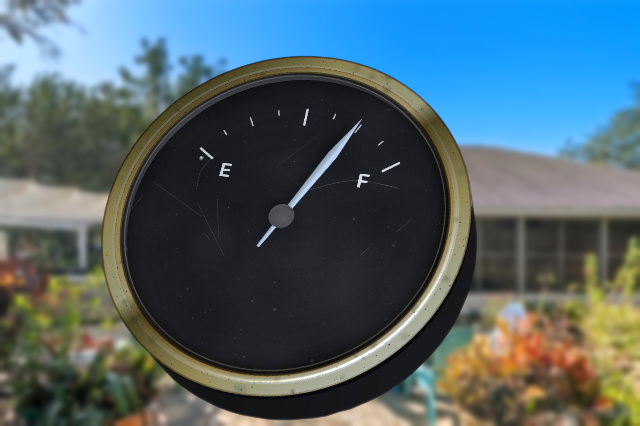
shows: 0.75
